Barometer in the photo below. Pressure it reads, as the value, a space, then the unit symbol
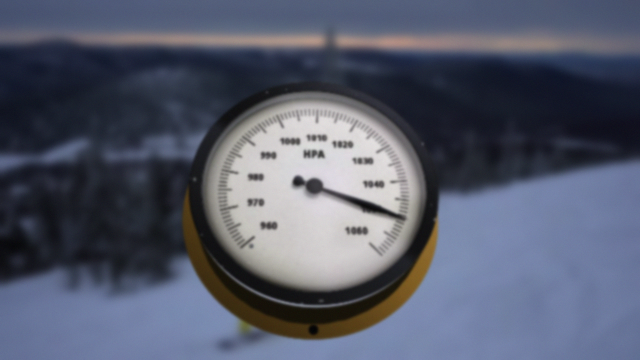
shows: 1050 hPa
